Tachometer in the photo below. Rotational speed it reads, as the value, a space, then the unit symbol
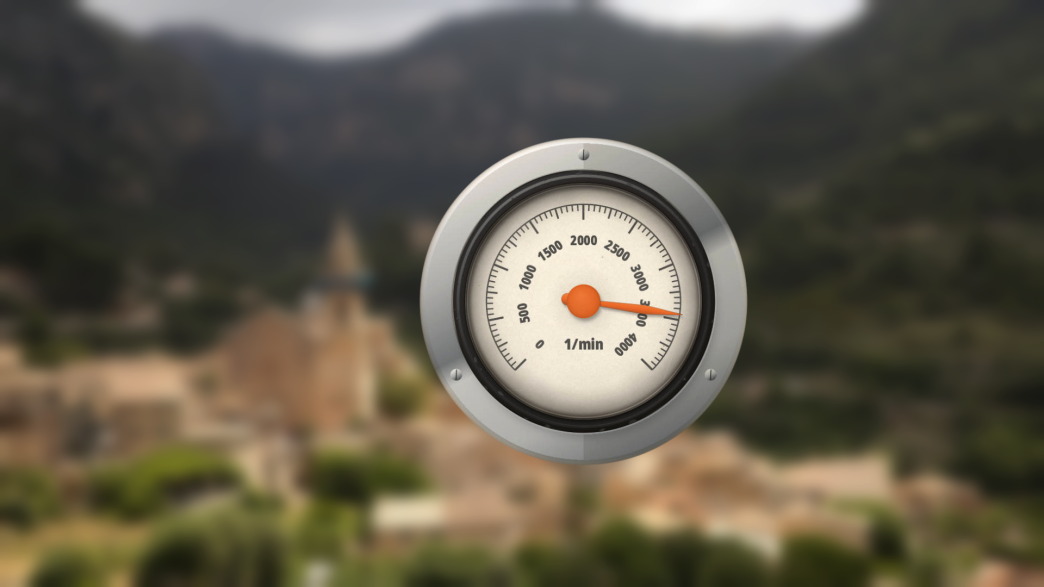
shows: 3450 rpm
